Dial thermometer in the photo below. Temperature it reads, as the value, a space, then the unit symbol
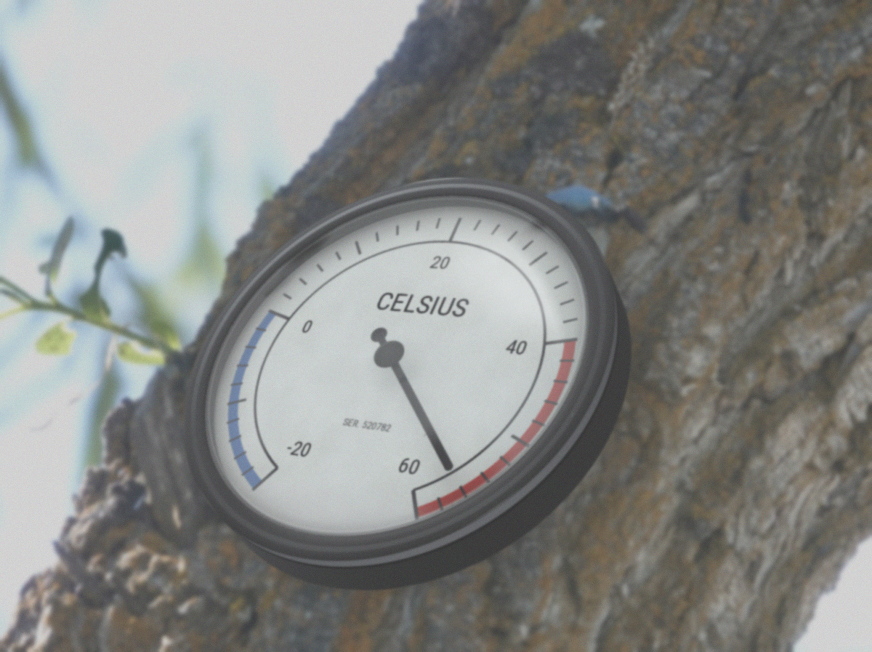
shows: 56 °C
